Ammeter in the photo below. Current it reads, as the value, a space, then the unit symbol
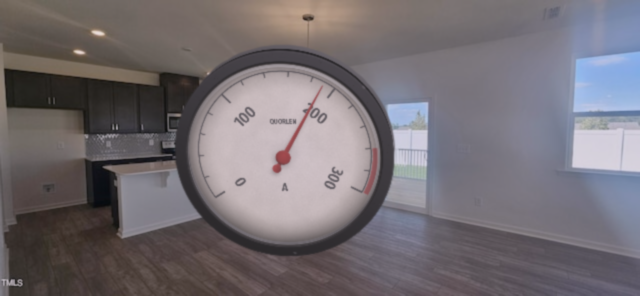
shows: 190 A
